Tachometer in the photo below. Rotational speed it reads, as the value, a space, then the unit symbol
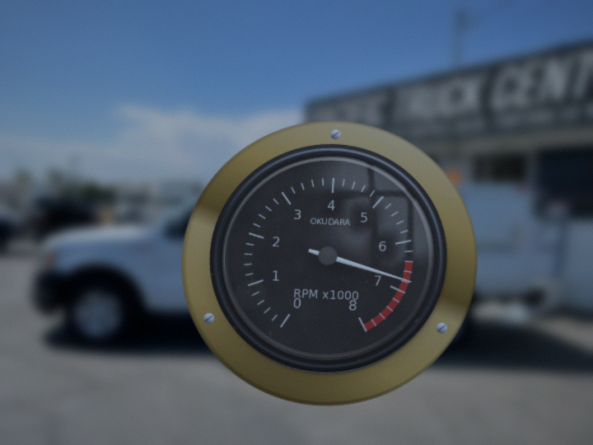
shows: 6800 rpm
